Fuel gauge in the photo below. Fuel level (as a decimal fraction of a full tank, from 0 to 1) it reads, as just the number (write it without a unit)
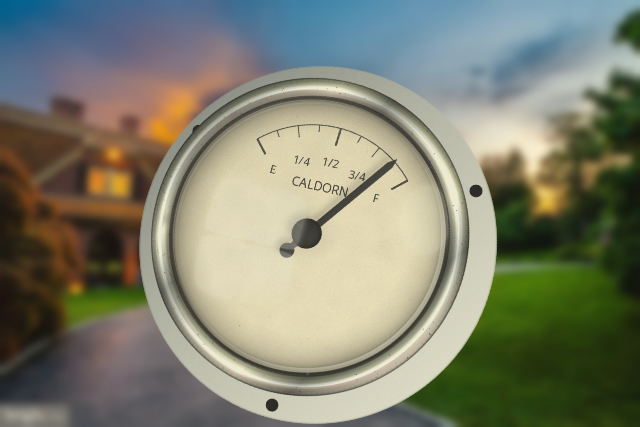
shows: 0.875
